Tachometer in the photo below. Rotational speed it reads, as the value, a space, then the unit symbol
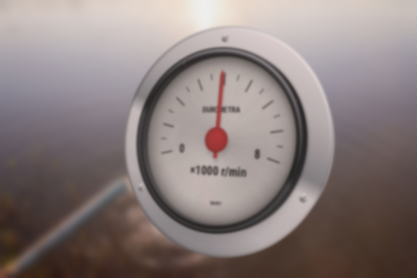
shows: 4000 rpm
